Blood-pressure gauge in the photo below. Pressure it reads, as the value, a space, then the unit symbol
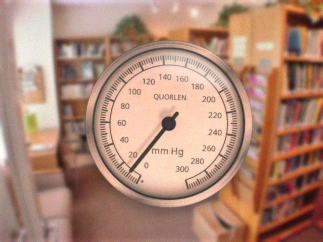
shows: 10 mmHg
